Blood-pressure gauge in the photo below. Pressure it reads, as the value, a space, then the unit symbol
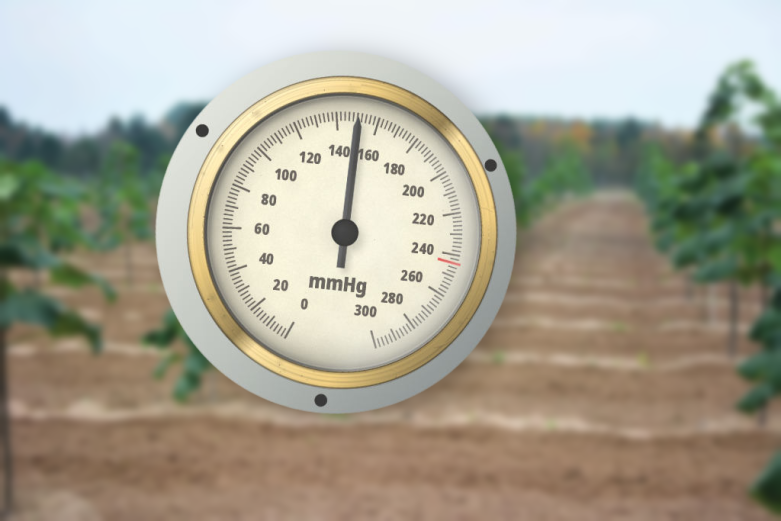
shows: 150 mmHg
